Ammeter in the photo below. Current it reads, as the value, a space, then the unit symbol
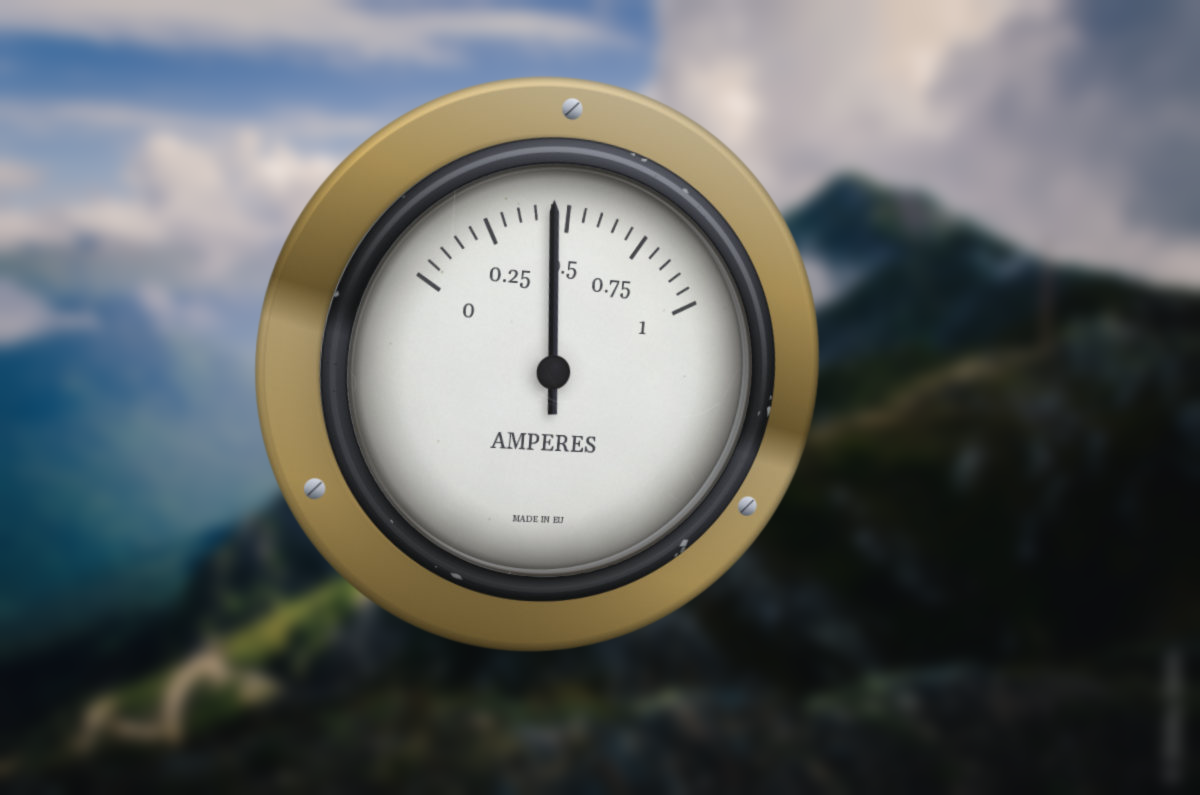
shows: 0.45 A
